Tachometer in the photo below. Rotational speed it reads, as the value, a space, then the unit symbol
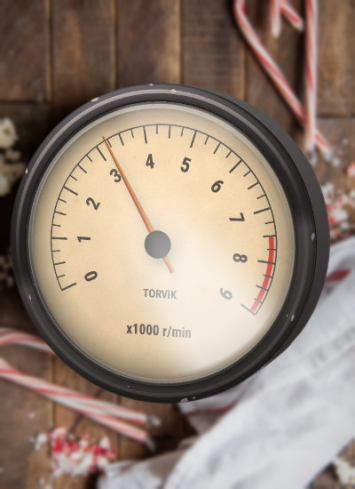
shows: 3250 rpm
